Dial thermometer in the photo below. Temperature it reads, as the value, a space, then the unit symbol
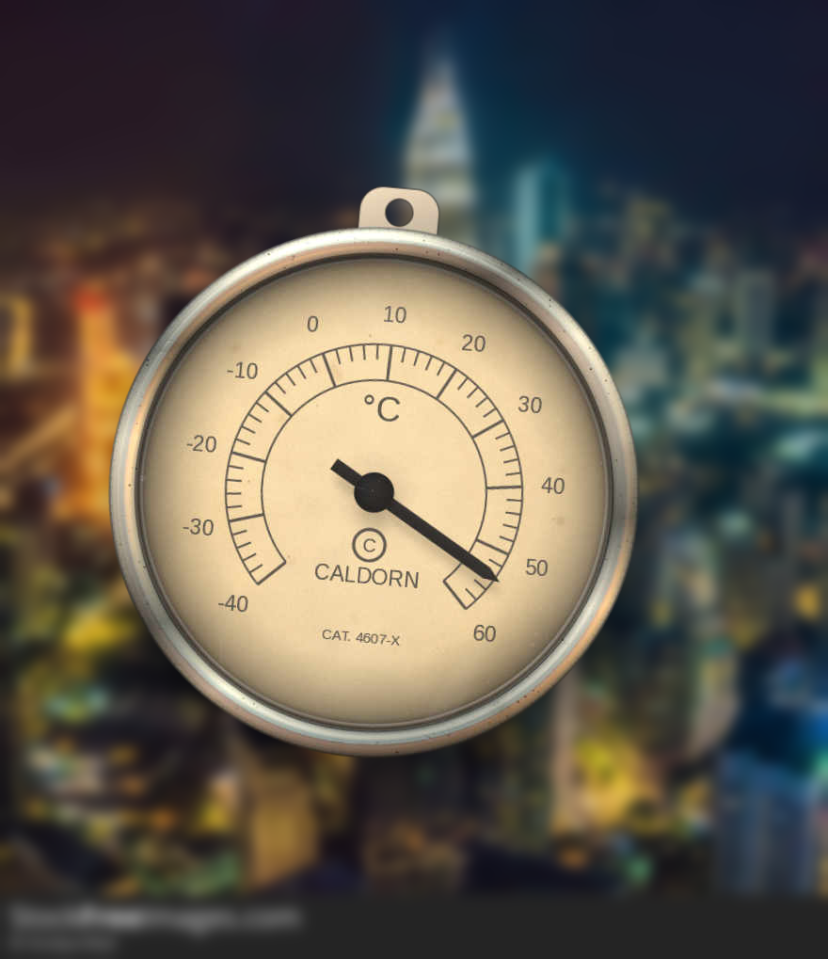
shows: 54 °C
